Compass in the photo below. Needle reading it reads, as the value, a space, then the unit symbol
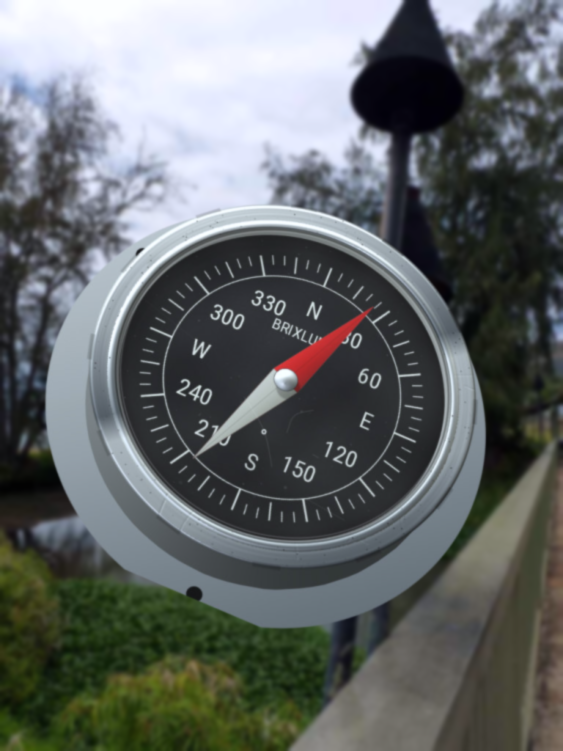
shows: 25 °
